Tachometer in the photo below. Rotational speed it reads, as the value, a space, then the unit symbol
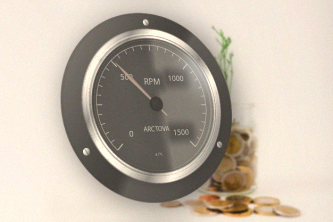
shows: 500 rpm
